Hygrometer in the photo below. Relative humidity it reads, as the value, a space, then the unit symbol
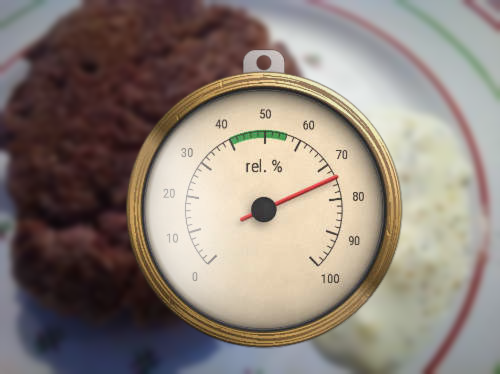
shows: 74 %
